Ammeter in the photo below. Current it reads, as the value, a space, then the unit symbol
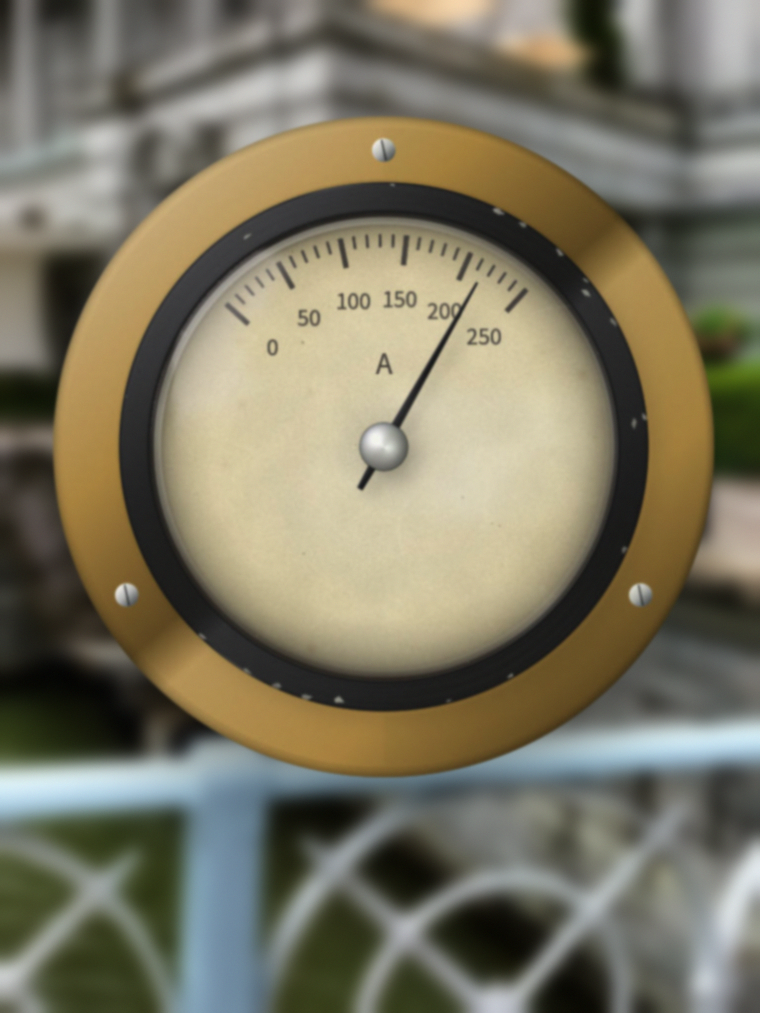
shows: 215 A
